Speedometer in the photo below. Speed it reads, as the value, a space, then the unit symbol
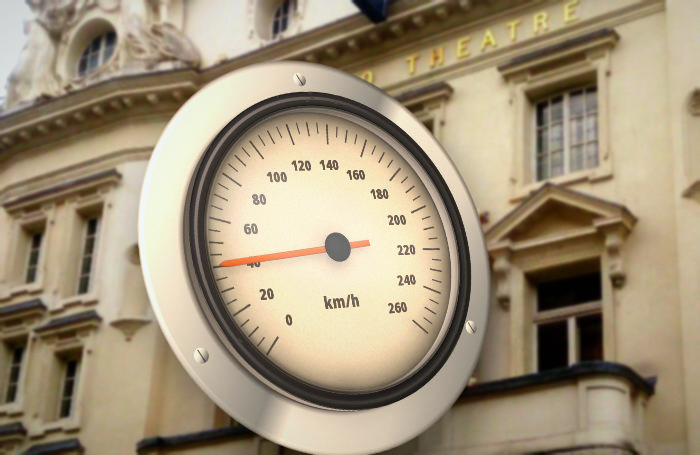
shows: 40 km/h
